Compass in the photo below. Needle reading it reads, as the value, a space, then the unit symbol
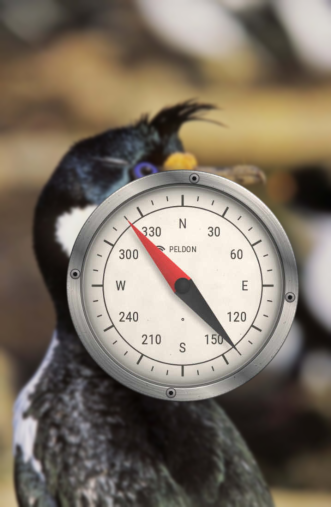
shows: 320 °
